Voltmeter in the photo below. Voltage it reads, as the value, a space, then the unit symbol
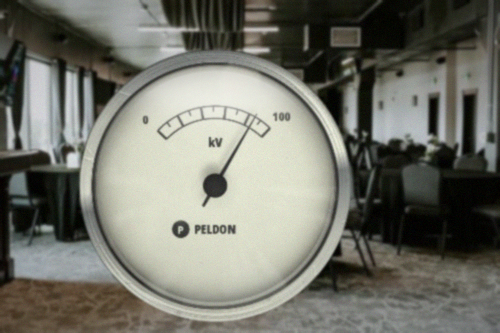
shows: 85 kV
